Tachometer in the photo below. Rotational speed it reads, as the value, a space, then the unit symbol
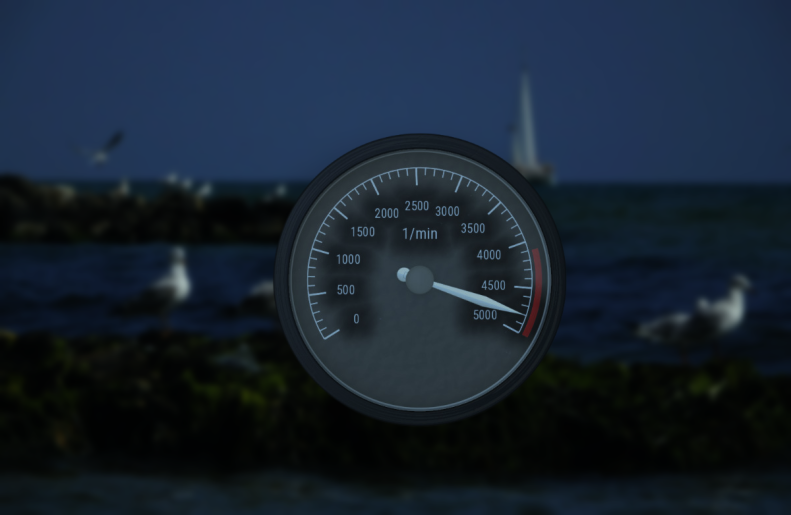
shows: 4800 rpm
